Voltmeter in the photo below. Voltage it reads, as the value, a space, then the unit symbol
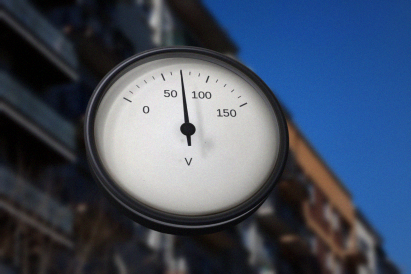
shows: 70 V
